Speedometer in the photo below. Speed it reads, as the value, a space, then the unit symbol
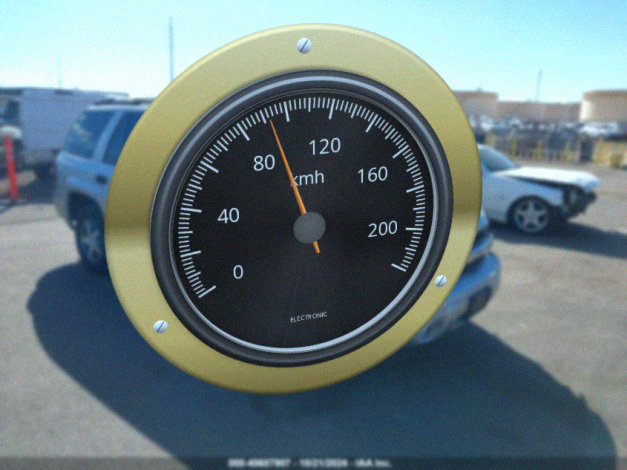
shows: 92 km/h
